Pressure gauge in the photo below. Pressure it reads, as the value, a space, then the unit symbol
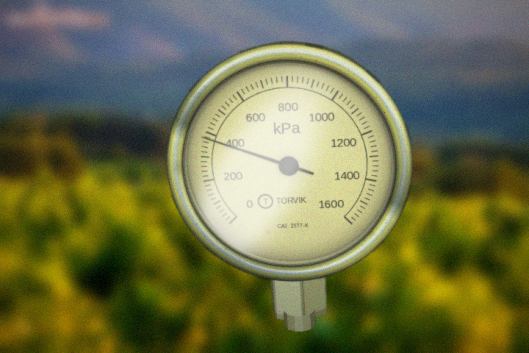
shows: 380 kPa
